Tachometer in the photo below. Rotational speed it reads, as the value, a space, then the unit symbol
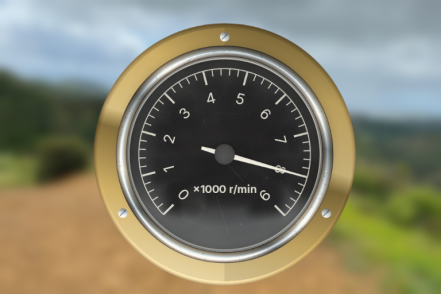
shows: 8000 rpm
